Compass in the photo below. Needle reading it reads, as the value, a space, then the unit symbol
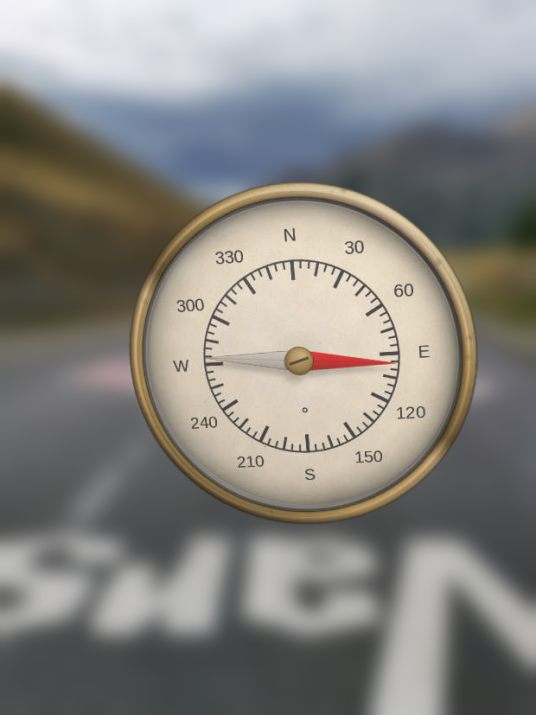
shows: 95 °
